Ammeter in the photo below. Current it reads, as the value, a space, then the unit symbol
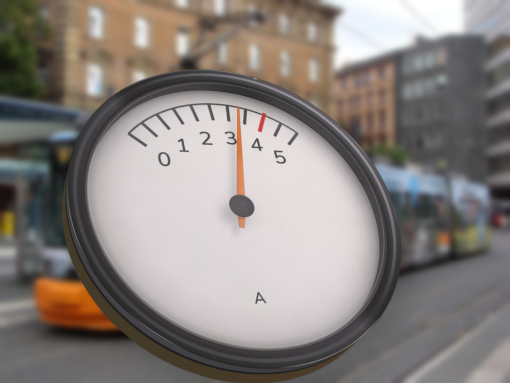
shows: 3.25 A
